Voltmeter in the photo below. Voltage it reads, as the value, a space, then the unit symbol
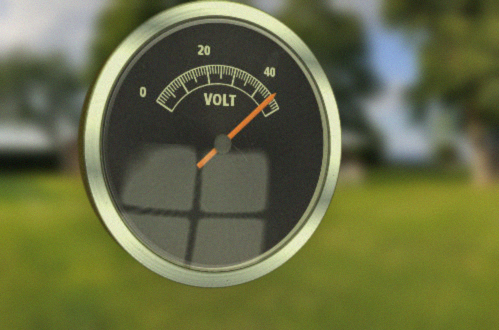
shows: 45 V
